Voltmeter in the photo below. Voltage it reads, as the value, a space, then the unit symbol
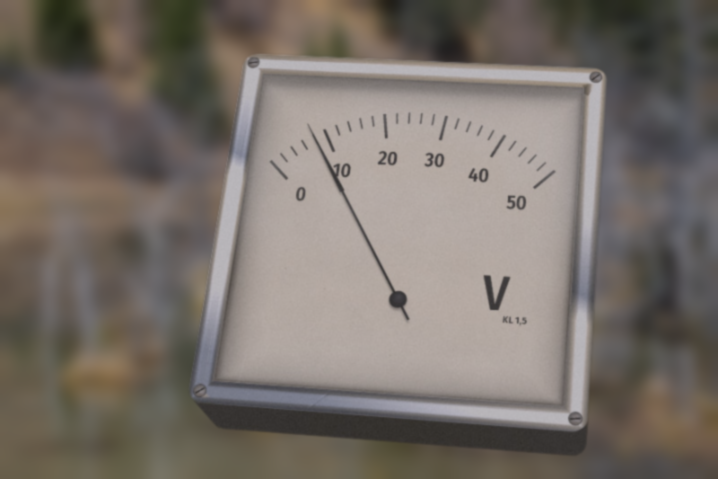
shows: 8 V
